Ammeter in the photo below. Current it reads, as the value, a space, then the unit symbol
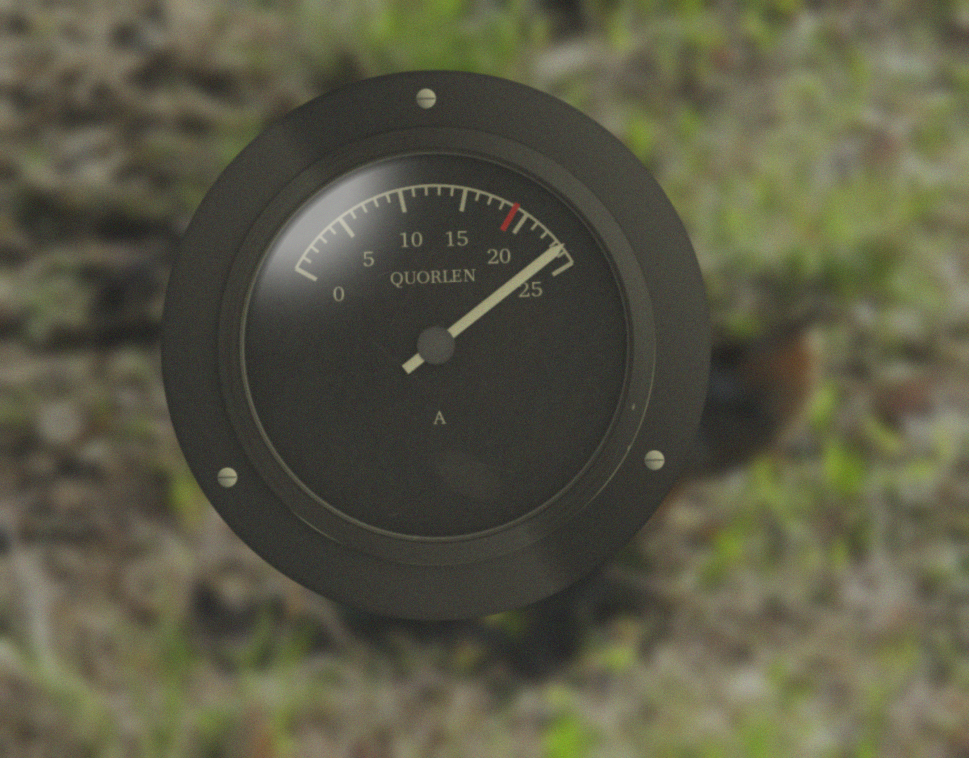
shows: 23.5 A
